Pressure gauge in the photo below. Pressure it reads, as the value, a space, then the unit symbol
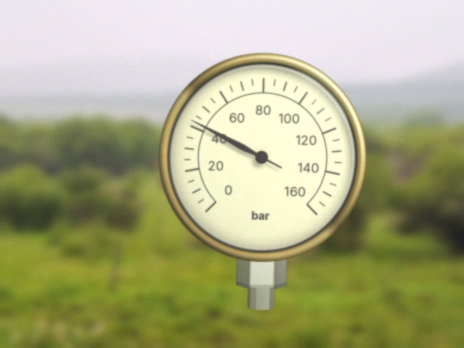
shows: 42.5 bar
